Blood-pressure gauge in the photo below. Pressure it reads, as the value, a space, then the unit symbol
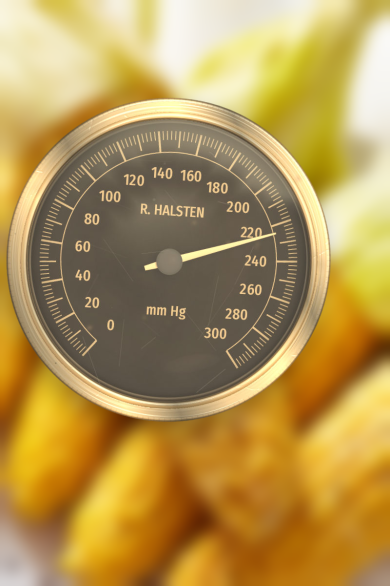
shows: 224 mmHg
